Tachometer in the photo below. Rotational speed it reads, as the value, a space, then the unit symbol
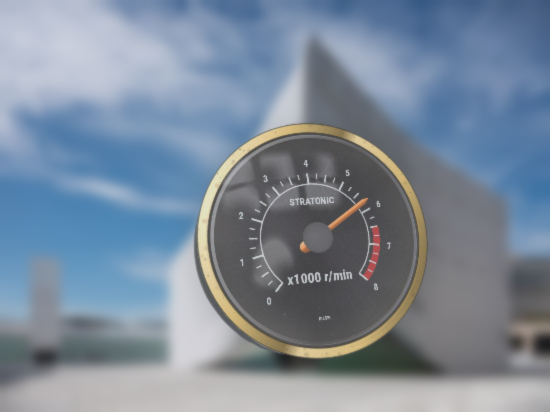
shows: 5750 rpm
